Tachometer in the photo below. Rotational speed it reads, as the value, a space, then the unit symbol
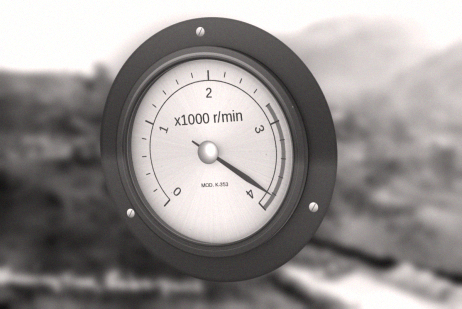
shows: 3800 rpm
